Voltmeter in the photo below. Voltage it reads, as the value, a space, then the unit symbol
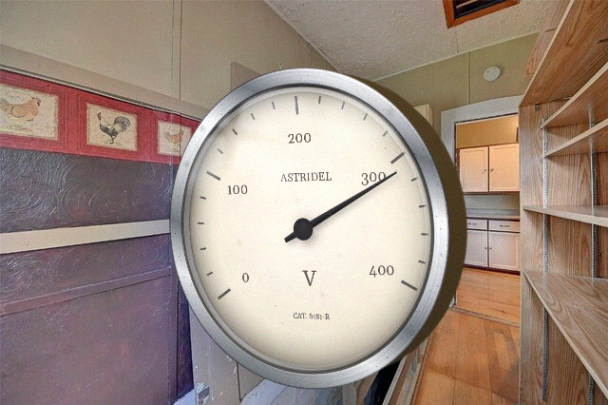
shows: 310 V
